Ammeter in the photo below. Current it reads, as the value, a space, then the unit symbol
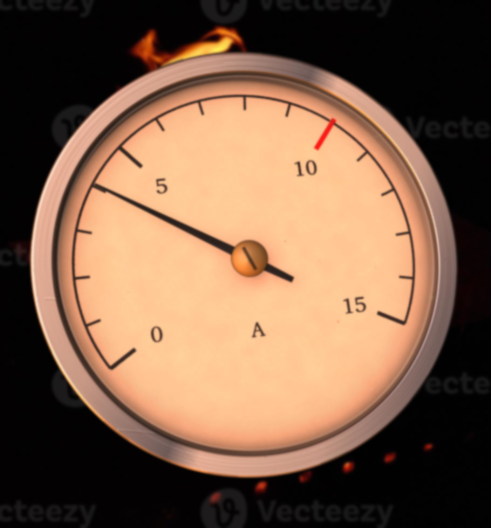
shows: 4 A
